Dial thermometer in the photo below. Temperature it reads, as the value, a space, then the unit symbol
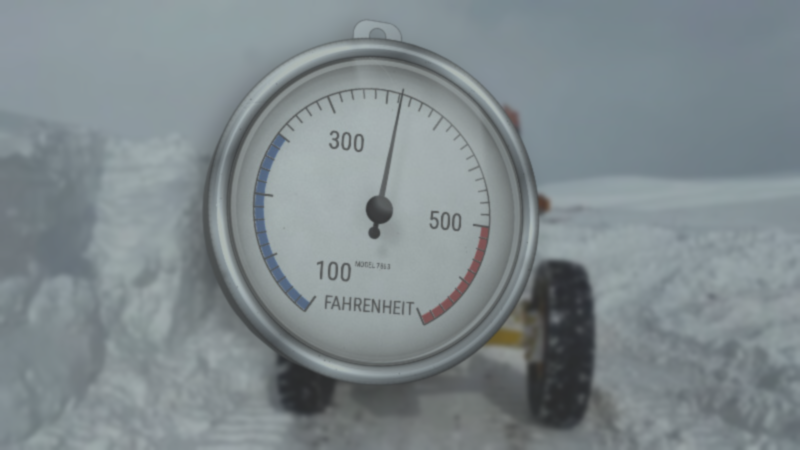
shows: 360 °F
